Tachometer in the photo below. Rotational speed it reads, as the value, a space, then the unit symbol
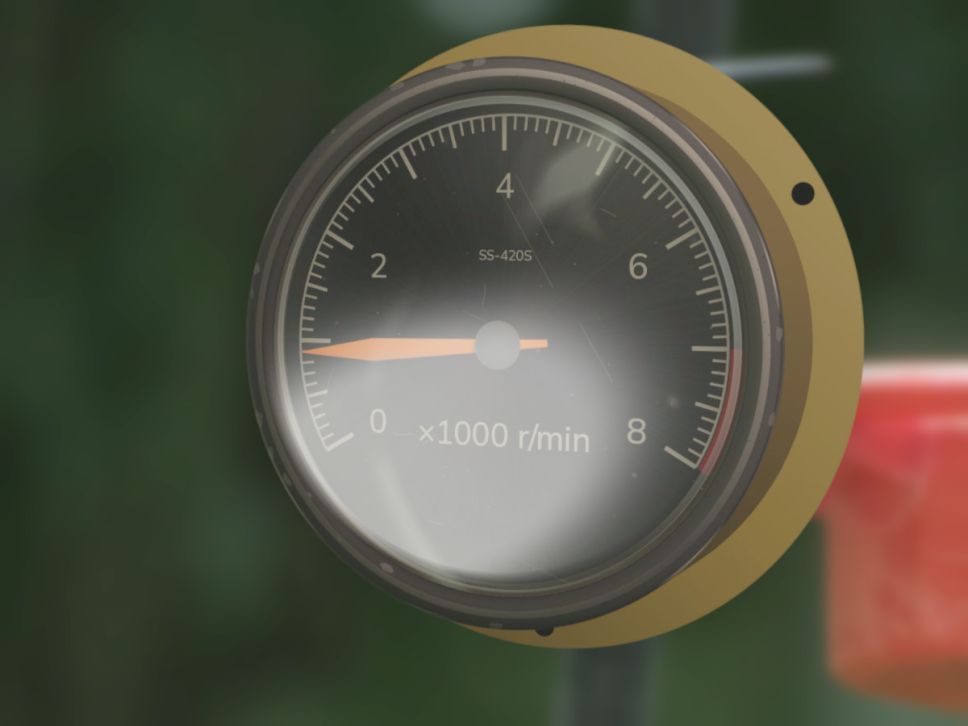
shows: 900 rpm
